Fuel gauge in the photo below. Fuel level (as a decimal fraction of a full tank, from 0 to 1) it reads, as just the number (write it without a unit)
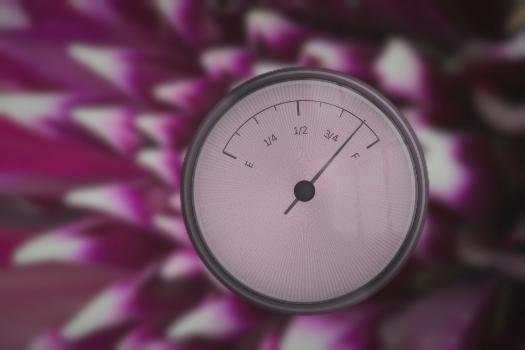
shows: 0.875
